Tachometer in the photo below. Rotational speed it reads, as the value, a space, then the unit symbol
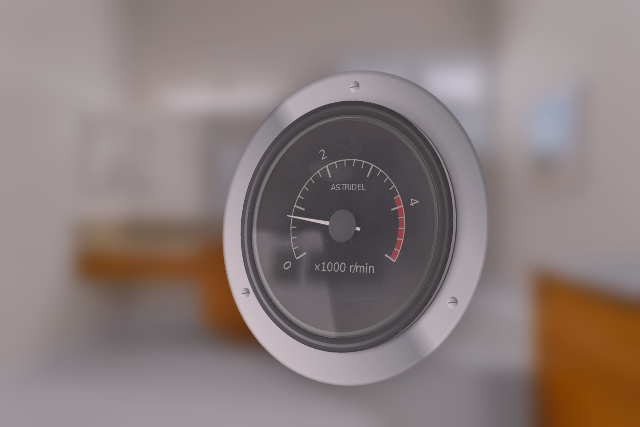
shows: 800 rpm
